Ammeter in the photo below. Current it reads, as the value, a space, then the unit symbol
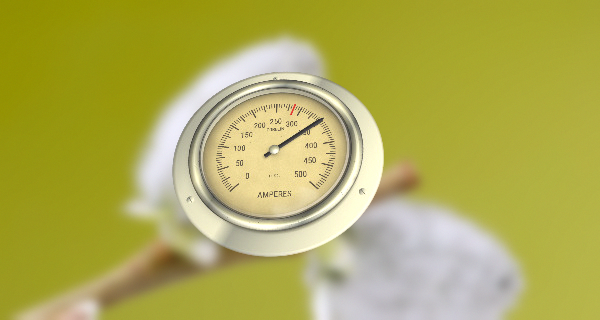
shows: 350 A
